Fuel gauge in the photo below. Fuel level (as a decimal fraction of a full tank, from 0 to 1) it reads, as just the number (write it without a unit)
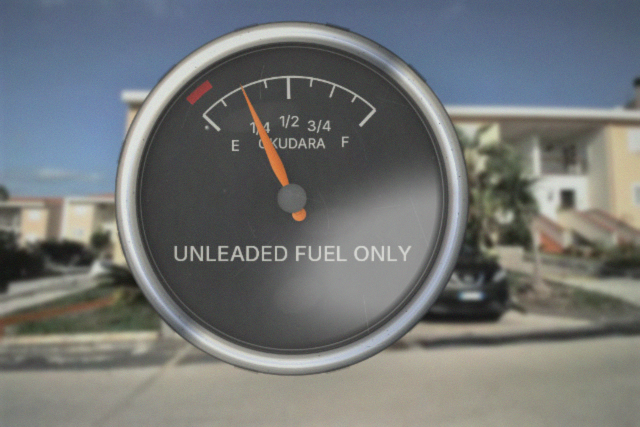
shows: 0.25
